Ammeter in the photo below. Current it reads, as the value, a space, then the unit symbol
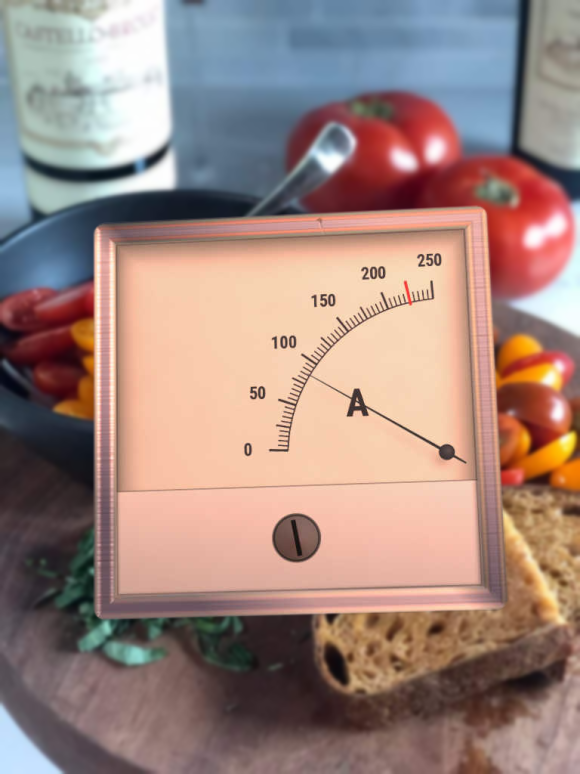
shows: 85 A
